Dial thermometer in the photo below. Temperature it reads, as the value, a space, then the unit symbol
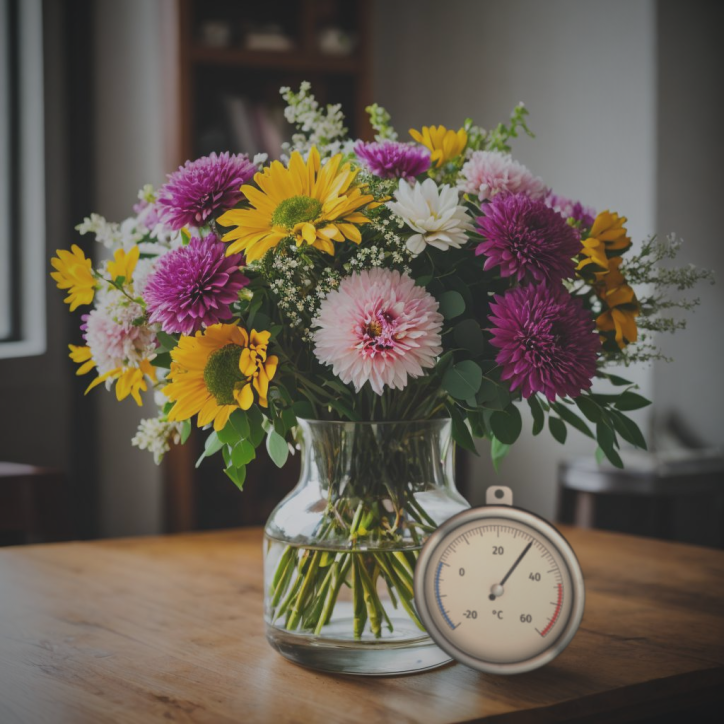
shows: 30 °C
